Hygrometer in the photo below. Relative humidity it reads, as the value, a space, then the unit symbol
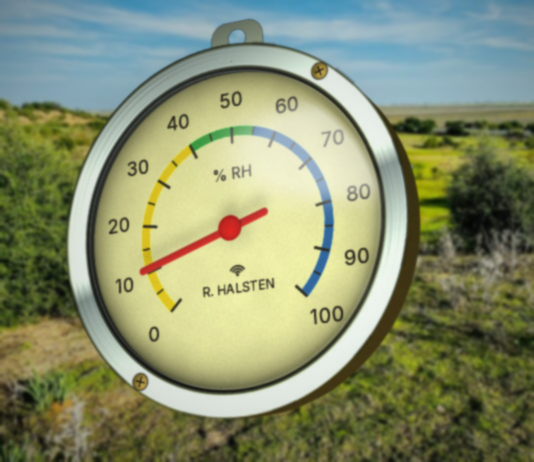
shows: 10 %
